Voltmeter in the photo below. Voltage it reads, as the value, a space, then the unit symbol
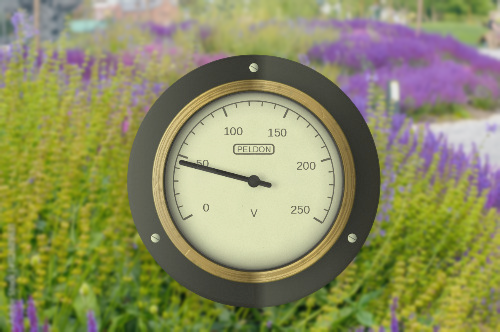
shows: 45 V
